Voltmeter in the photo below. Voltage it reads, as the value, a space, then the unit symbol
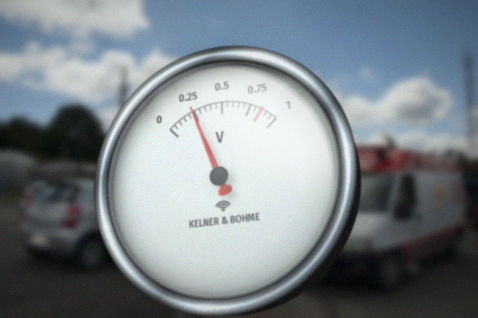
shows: 0.25 V
